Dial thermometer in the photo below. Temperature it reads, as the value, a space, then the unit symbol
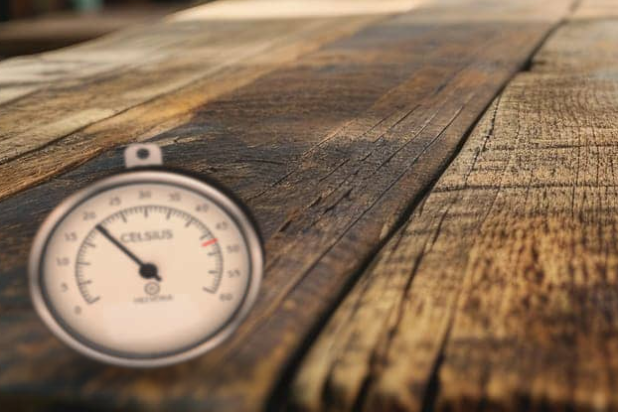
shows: 20 °C
